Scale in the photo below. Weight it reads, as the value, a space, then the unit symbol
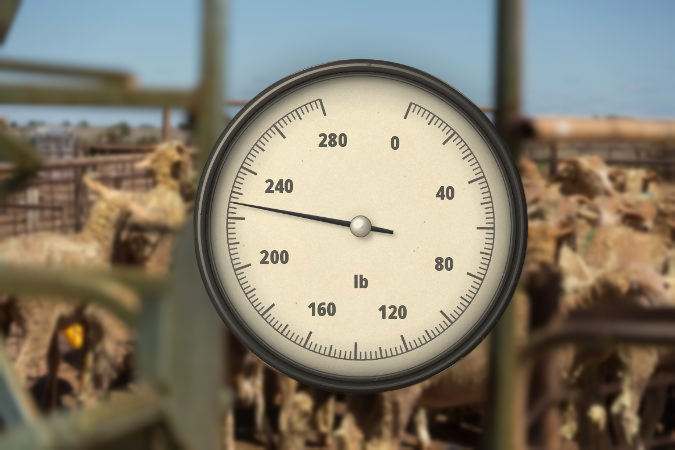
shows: 226 lb
